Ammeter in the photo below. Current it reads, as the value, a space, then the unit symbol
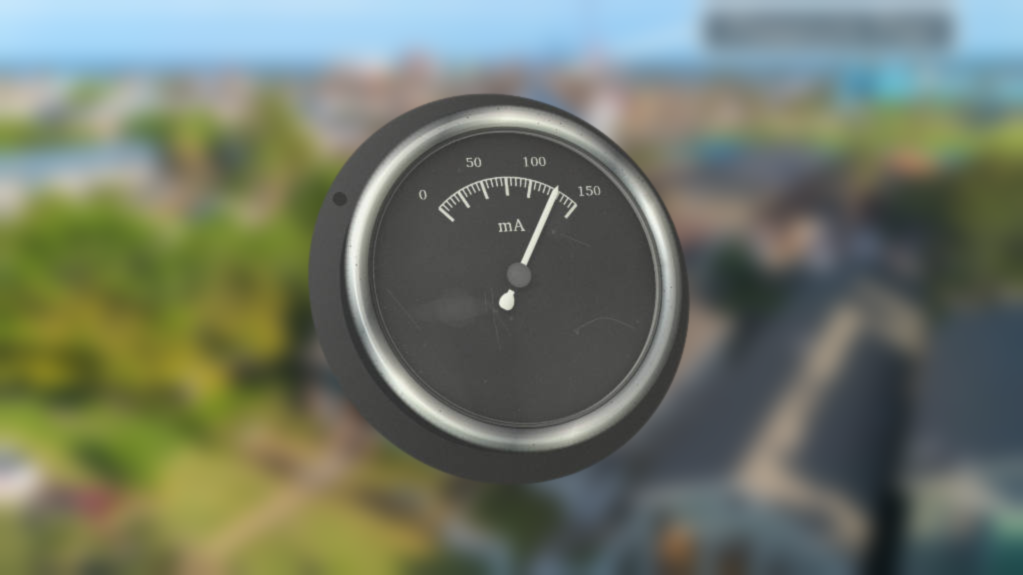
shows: 125 mA
